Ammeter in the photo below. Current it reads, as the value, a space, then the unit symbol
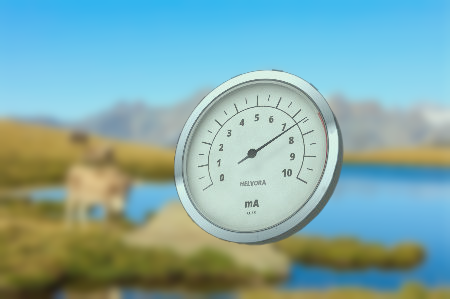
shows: 7.5 mA
